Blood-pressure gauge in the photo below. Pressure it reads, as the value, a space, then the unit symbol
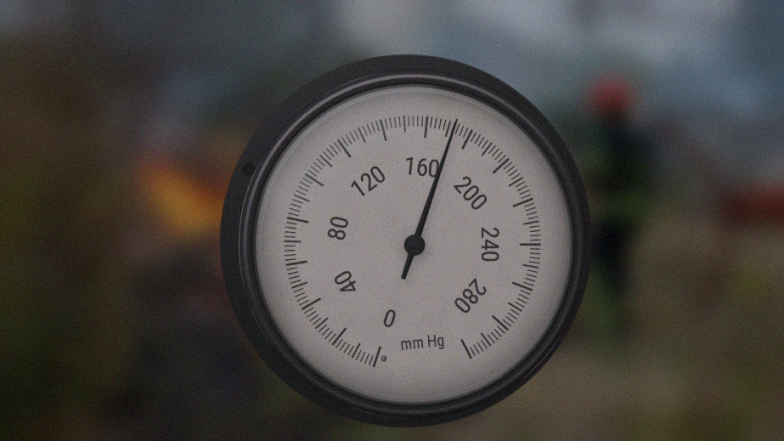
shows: 172 mmHg
